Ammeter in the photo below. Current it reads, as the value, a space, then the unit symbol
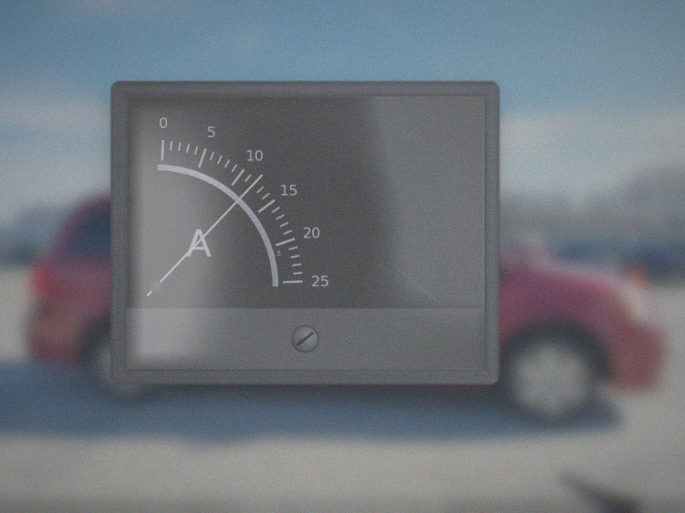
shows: 12 A
